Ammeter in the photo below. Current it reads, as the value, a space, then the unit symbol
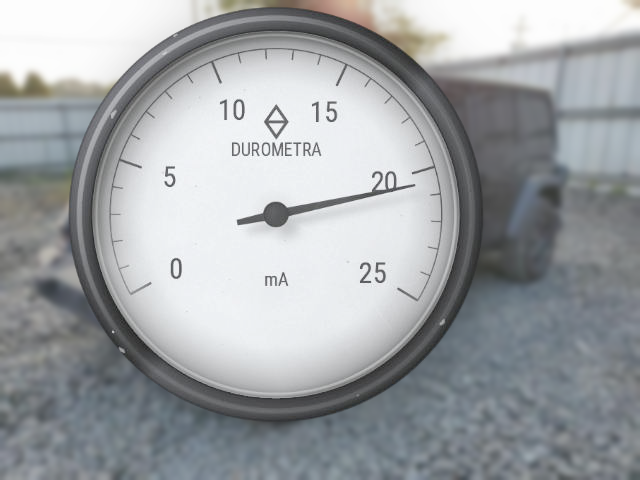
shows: 20.5 mA
